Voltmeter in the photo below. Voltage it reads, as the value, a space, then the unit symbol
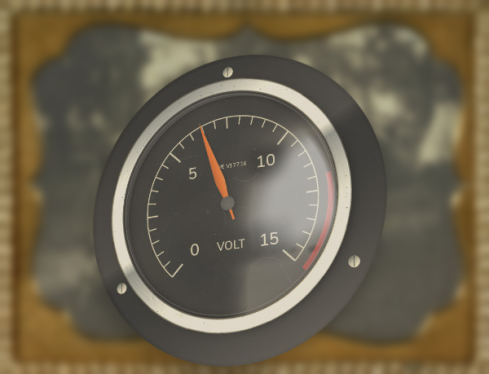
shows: 6.5 V
